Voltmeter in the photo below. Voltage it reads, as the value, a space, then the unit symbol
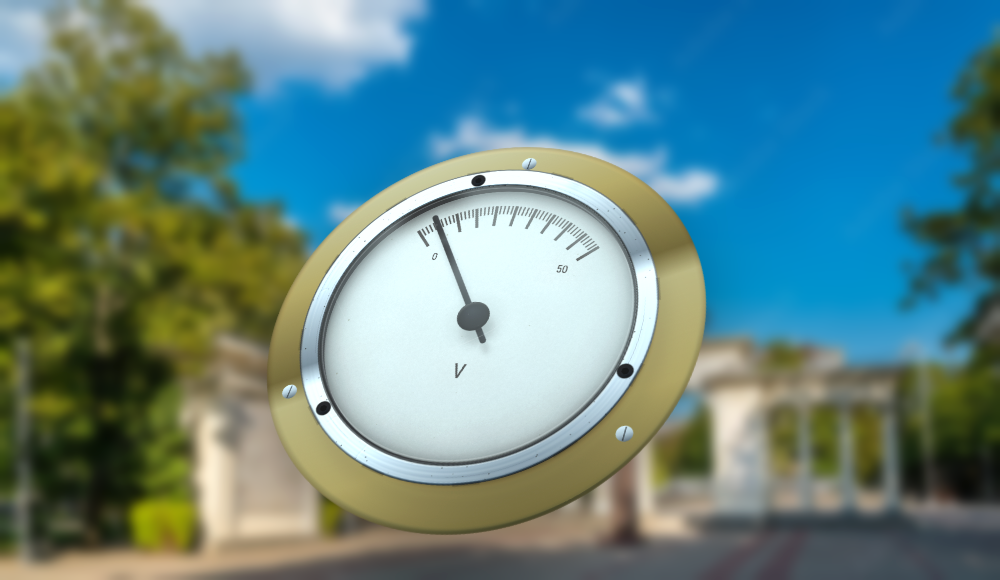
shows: 5 V
